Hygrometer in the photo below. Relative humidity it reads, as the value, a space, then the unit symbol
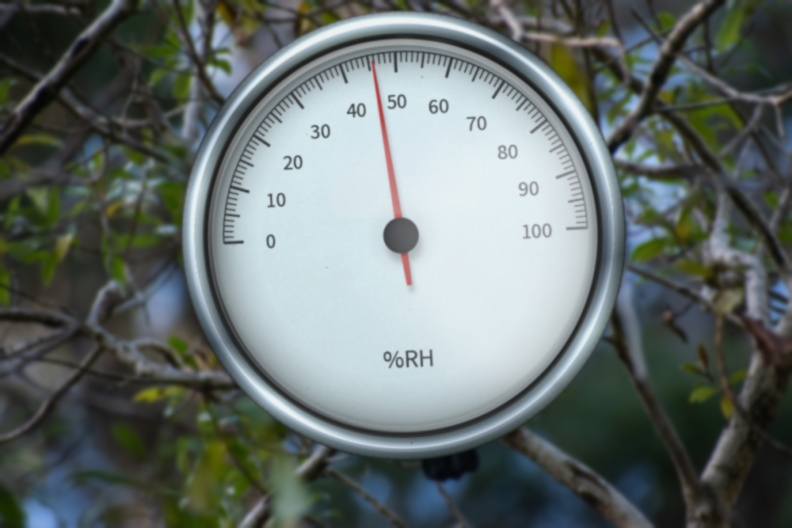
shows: 46 %
